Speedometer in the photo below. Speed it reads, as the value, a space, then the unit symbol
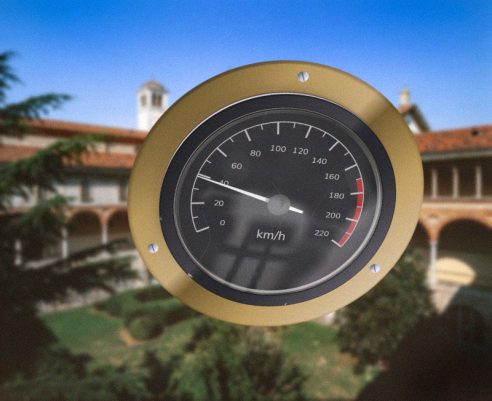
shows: 40 km/h
